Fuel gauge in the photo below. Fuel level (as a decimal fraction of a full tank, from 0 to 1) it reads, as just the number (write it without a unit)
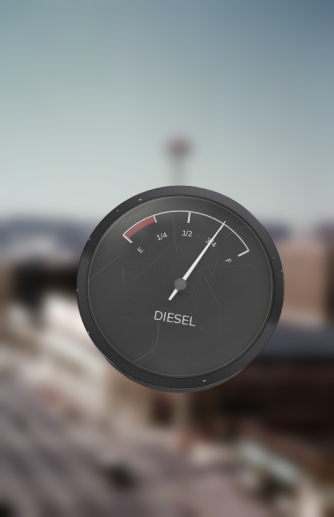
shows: 0.75
